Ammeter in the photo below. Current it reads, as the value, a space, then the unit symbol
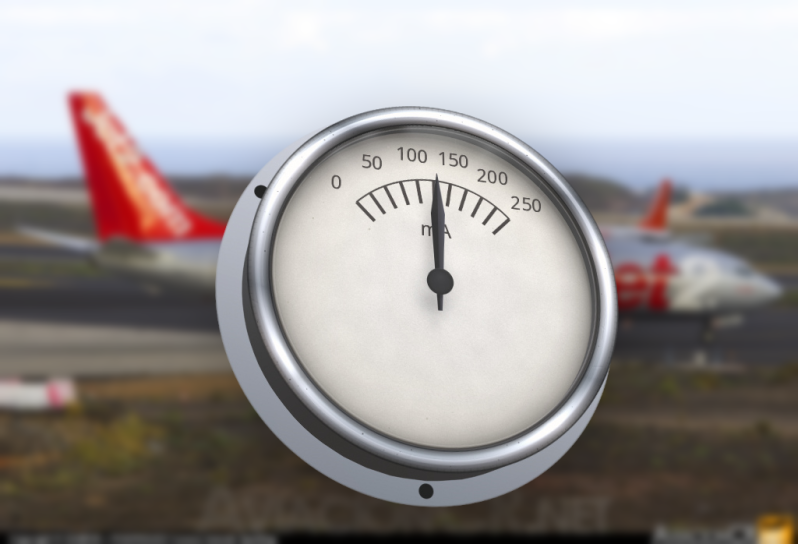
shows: 125 mA
